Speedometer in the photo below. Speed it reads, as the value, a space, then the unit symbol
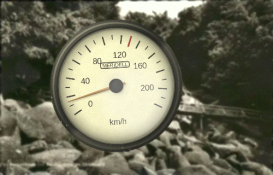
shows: 15 km/h
